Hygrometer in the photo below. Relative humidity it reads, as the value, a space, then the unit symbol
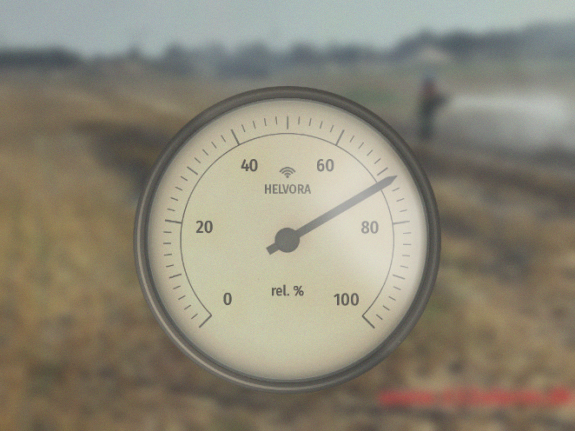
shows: 72 %
